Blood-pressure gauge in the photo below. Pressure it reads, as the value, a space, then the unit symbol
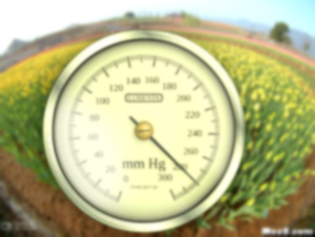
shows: 280 mmHg
